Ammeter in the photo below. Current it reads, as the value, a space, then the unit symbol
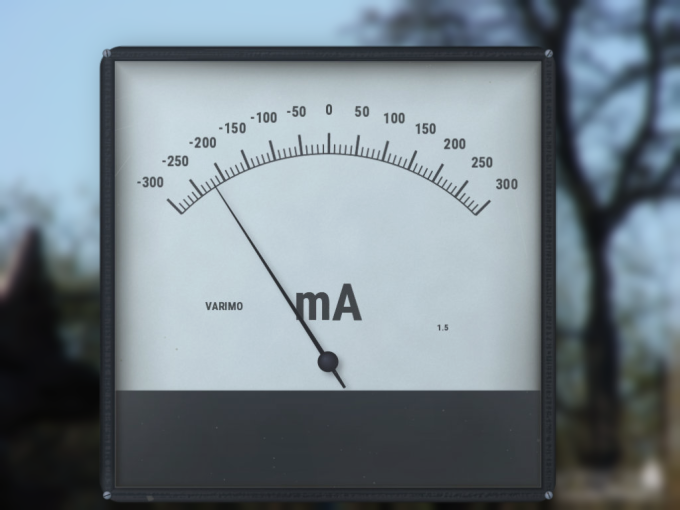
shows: -220 mA
